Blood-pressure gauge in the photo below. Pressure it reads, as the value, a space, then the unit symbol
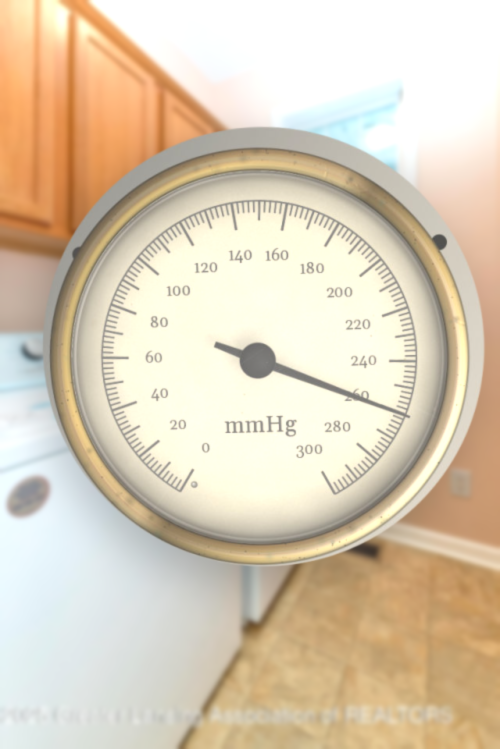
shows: 260 mmHg
